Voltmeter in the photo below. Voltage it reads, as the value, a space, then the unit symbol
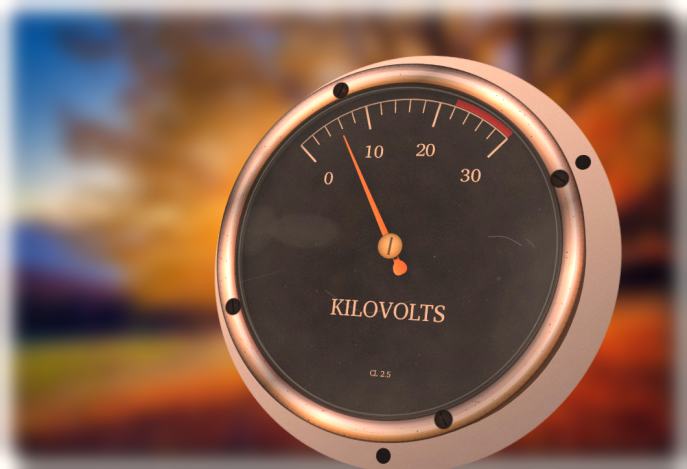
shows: 6 kV
